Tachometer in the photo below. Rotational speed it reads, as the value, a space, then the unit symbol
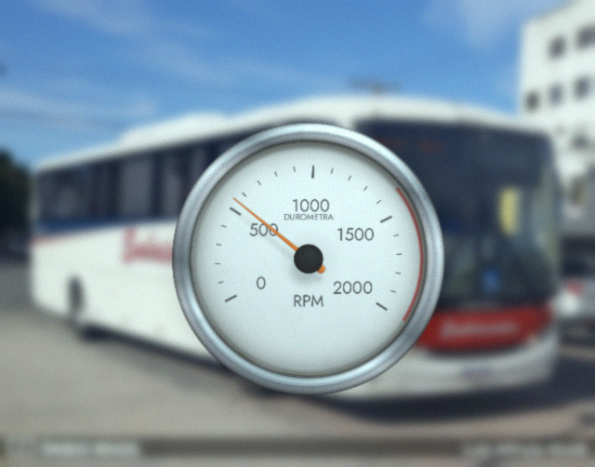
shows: 550 rpm
